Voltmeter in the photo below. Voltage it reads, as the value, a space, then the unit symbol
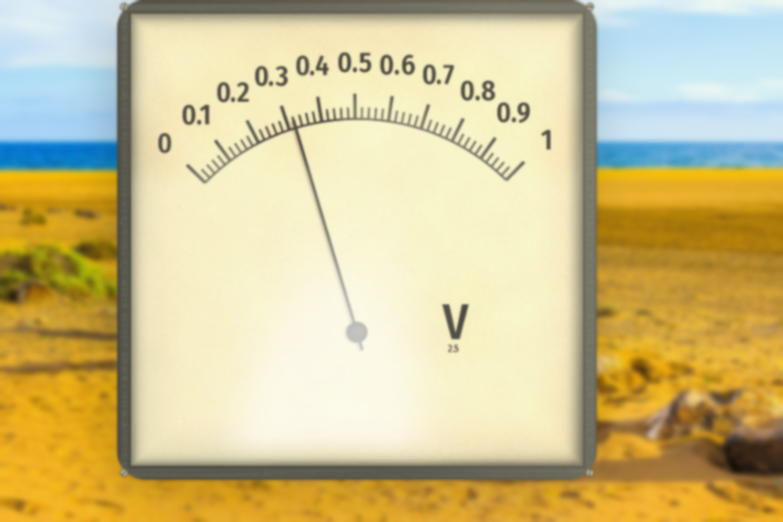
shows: 0.32 V
